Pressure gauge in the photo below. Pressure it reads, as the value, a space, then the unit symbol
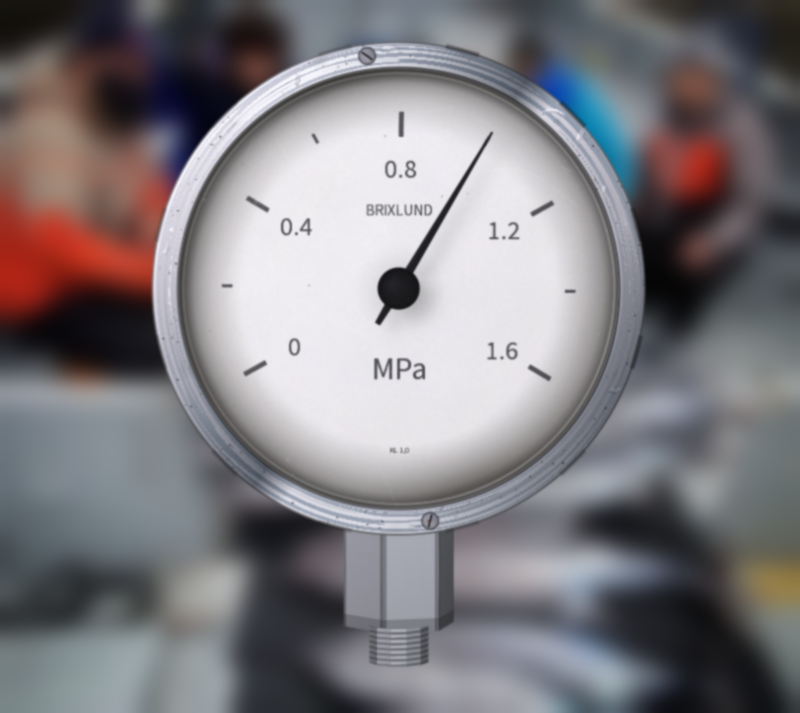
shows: 1 MPa
